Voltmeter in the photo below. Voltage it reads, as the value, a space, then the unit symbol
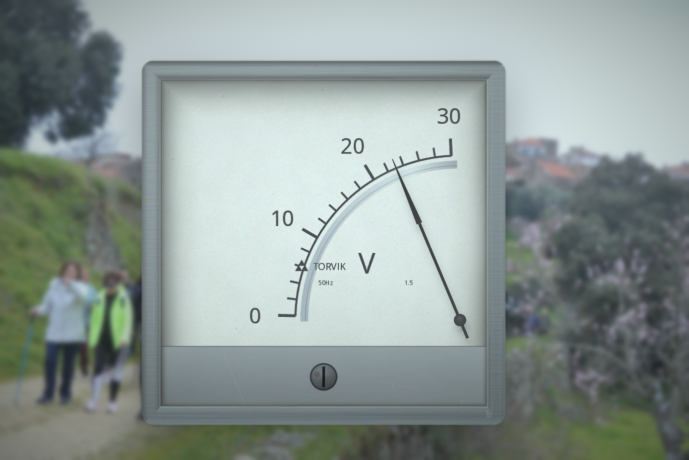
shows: 23 V
